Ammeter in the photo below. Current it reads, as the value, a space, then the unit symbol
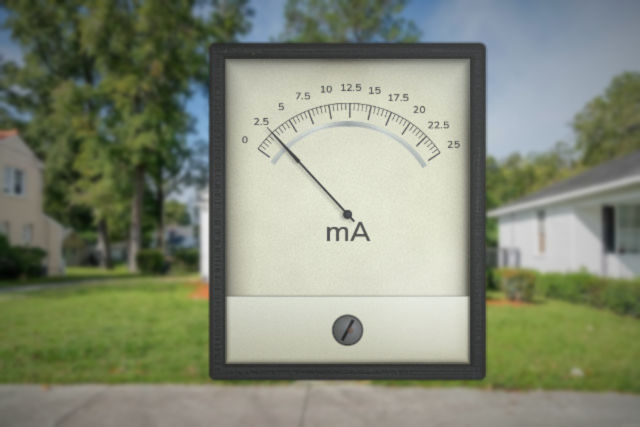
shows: 2.5 mA
